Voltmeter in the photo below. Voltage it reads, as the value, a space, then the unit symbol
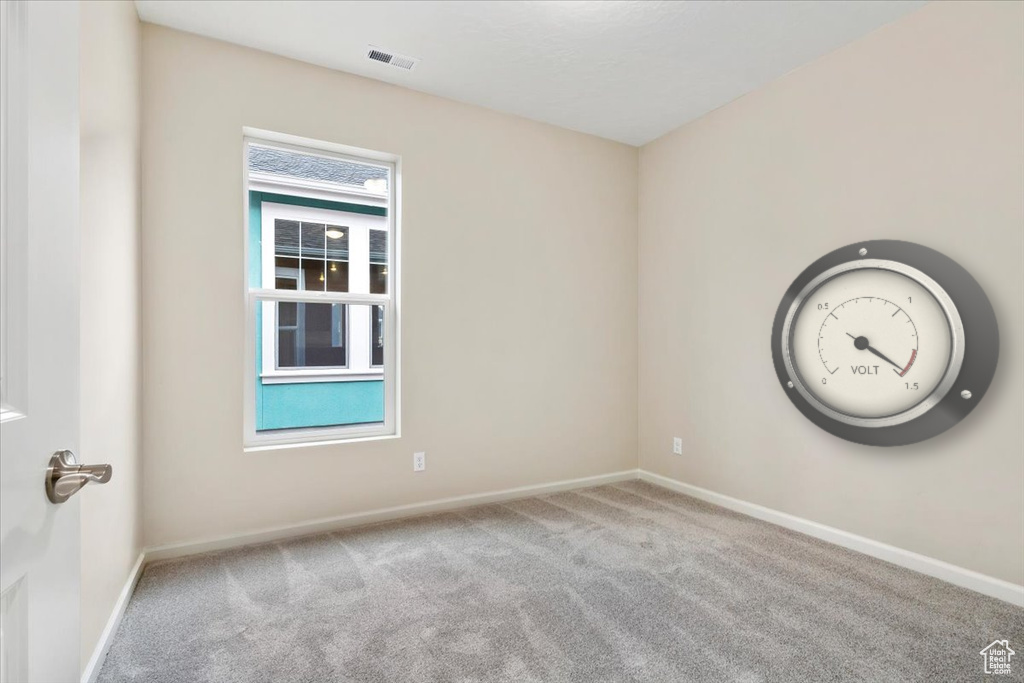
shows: 1.45 V
